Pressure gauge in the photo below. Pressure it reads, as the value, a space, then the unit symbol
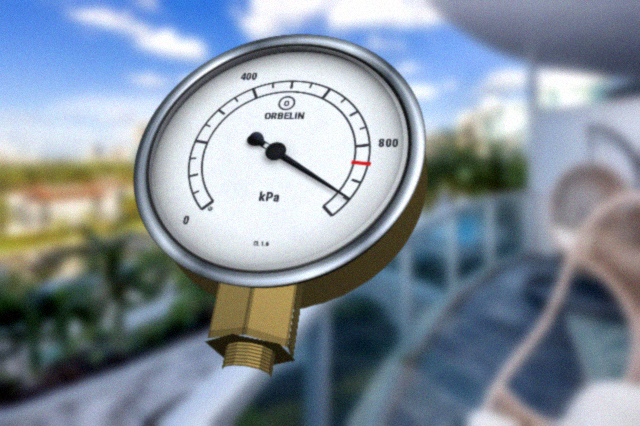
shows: 950 kPa
